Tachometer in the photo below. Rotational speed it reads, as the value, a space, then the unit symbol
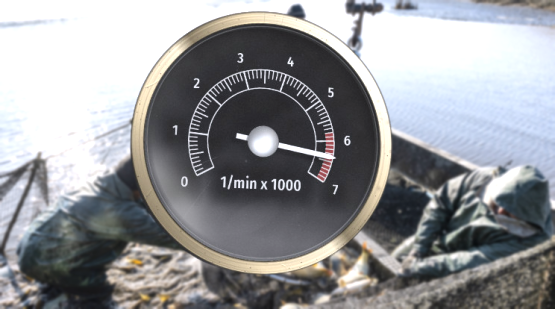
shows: 6400 rpm
